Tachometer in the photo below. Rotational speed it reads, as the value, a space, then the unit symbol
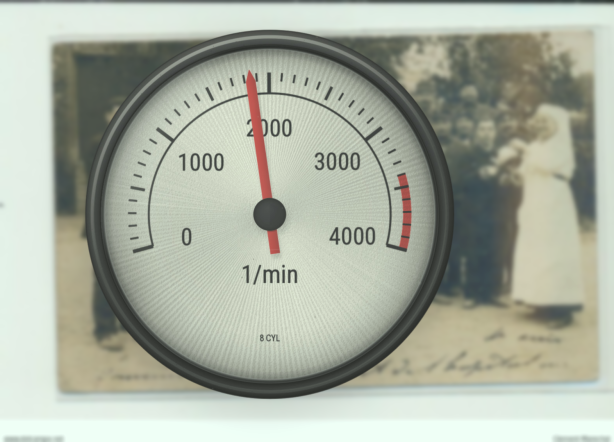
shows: 1850 rpm
